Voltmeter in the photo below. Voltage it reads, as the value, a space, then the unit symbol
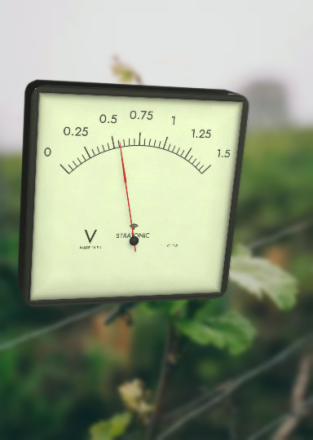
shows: 0.55 V
